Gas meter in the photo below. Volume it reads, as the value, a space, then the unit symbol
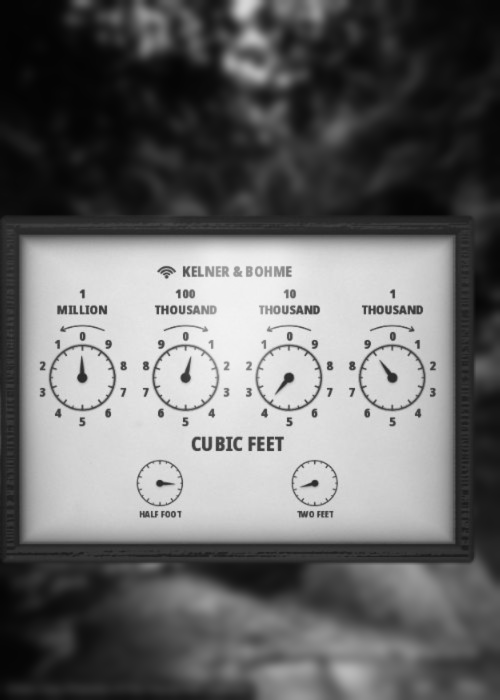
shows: 3900 ft³
